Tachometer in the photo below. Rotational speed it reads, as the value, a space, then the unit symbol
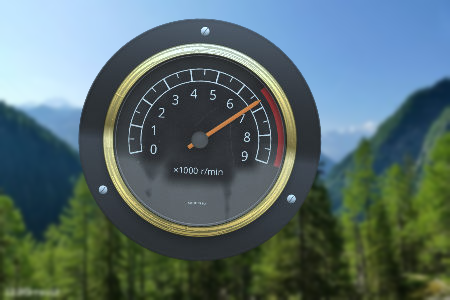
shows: 6750 rpm
